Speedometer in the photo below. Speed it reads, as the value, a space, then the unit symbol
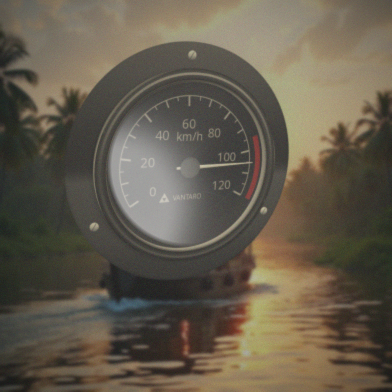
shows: 105 km/h
